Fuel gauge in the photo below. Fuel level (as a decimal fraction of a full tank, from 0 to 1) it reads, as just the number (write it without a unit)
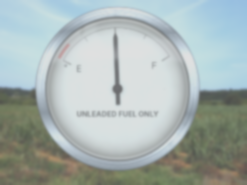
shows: 0.5
